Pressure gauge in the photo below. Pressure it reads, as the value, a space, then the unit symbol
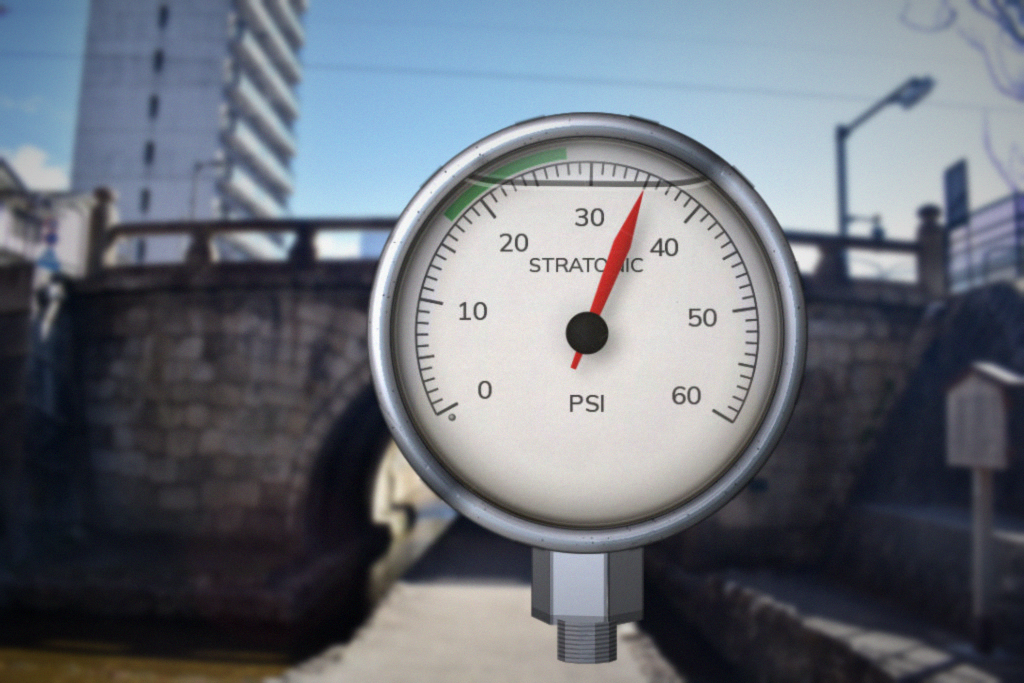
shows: 35 psi
